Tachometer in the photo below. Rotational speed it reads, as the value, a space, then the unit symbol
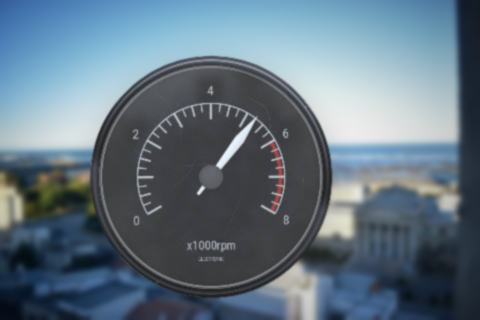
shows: 5250 rpm
